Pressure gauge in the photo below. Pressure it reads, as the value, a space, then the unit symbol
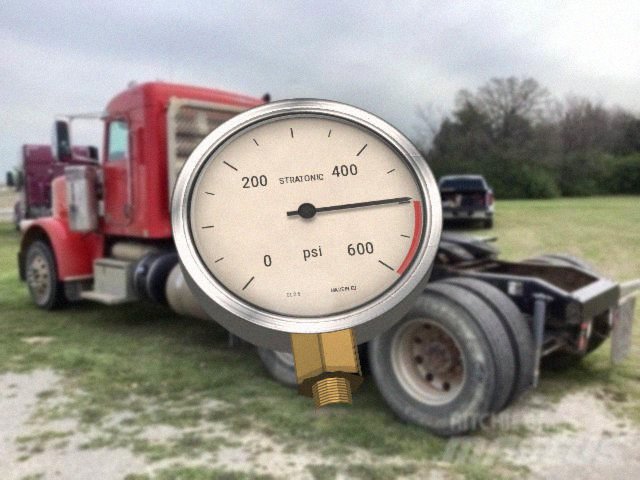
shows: 500 psi
